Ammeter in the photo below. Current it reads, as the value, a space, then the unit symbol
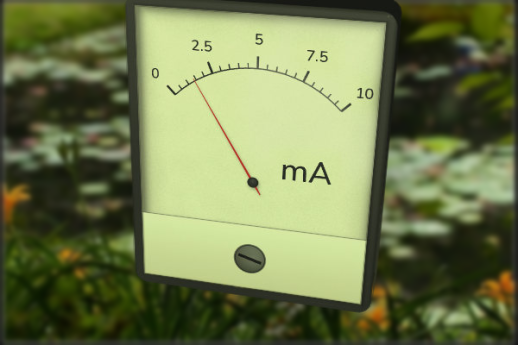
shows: 1.5 mA
